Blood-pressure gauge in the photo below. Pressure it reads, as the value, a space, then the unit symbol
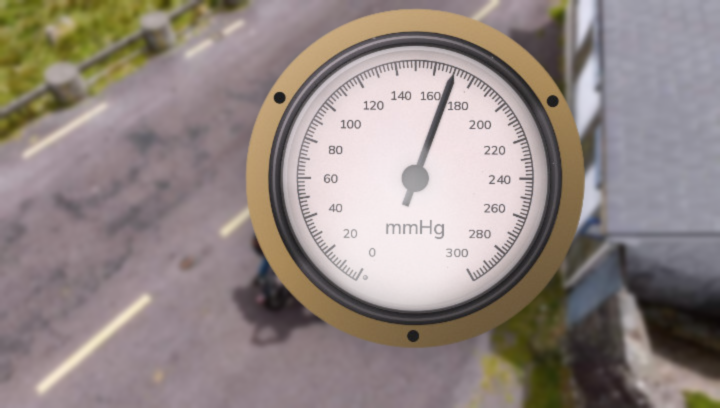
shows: 170 mmHg
